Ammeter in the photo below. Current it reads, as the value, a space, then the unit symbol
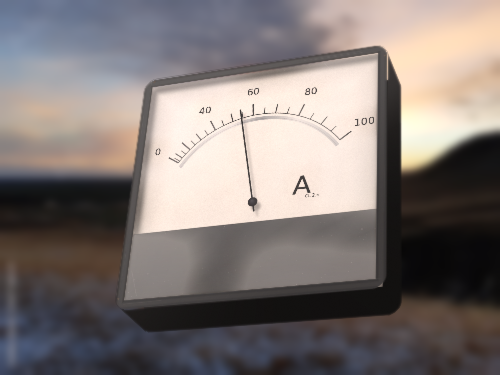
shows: 55 A
